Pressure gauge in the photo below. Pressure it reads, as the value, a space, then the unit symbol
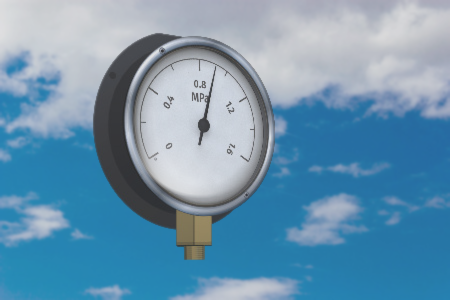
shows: 0.9 MPa
